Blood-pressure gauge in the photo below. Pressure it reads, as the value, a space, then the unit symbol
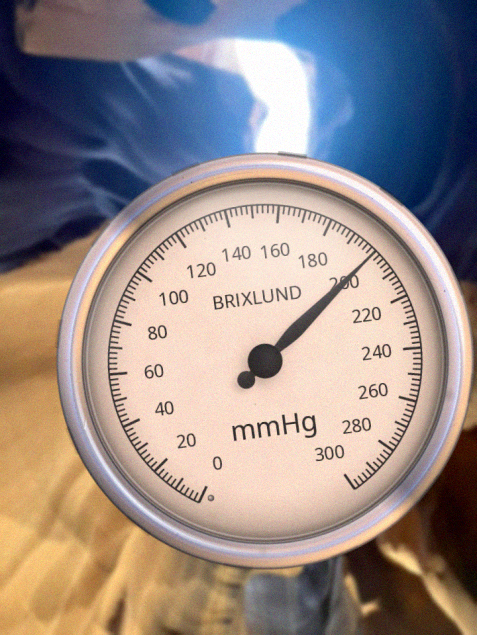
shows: 200 mmHg
